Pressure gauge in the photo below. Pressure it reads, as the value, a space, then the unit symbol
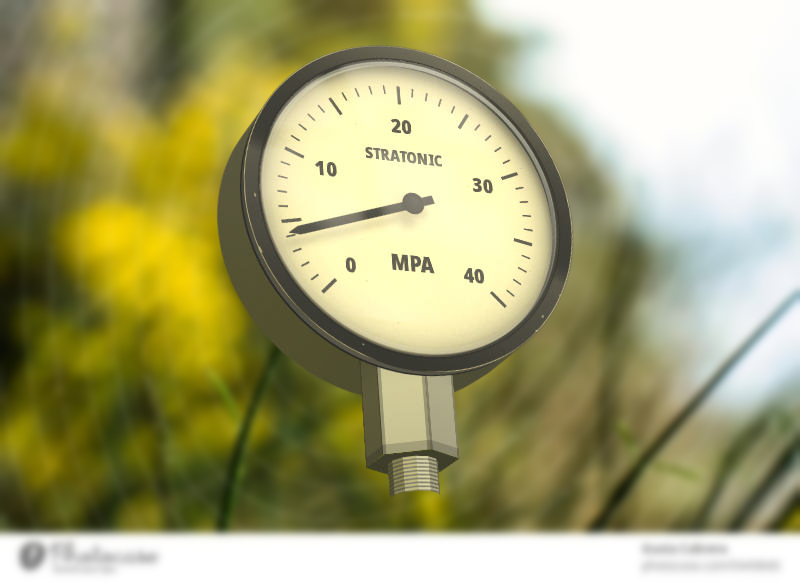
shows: 4 MPa
